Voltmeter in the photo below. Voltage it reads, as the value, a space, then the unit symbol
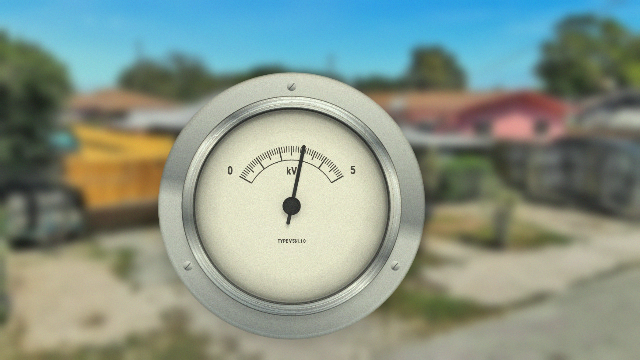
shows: 3 kV
